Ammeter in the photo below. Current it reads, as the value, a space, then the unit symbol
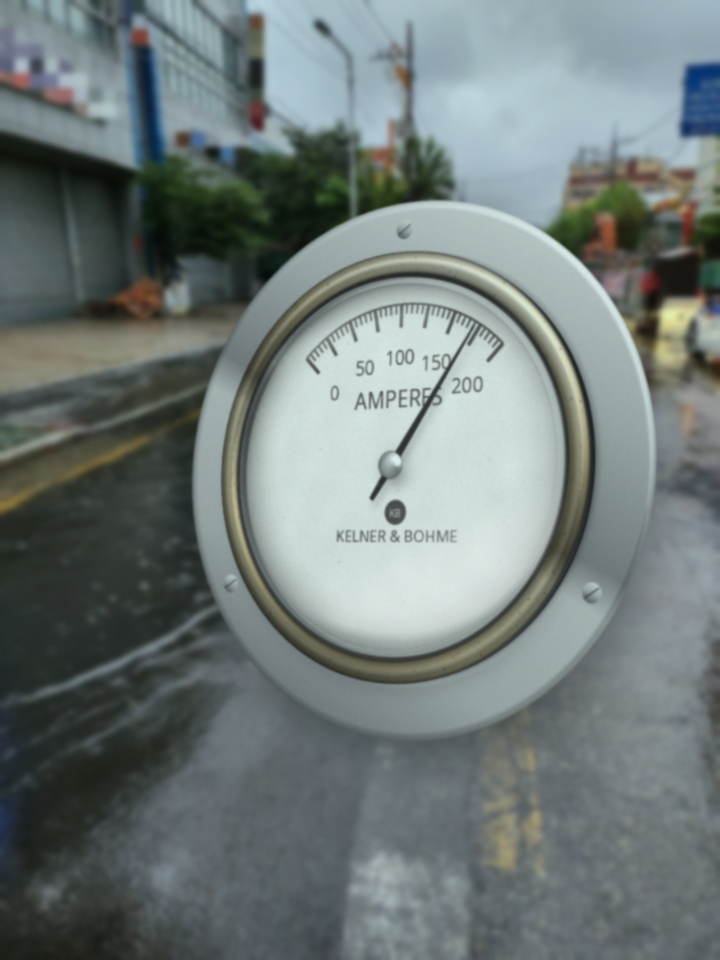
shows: 175 A
